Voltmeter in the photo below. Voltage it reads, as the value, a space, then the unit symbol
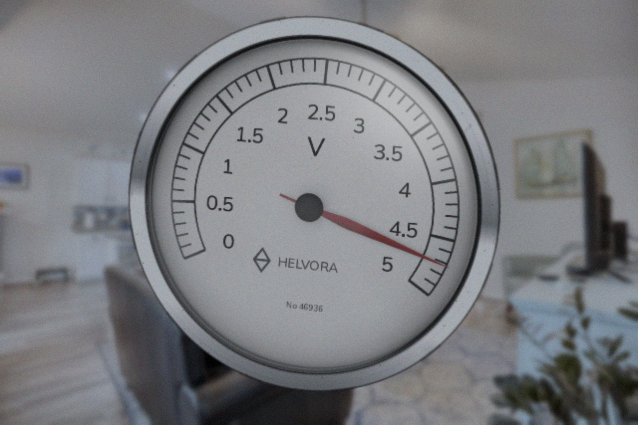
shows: 4.7 V
